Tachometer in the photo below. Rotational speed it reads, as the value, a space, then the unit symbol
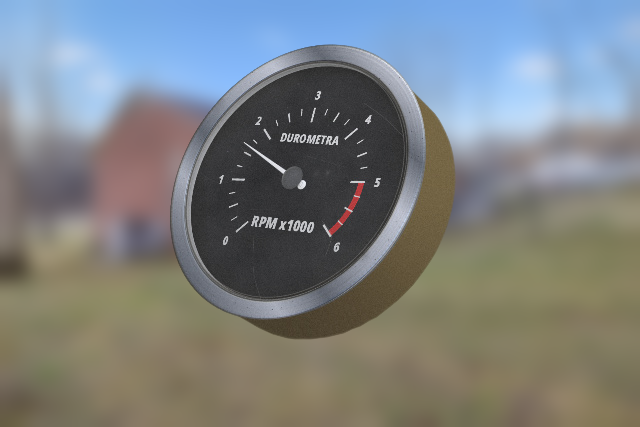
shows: 1625 rpm
